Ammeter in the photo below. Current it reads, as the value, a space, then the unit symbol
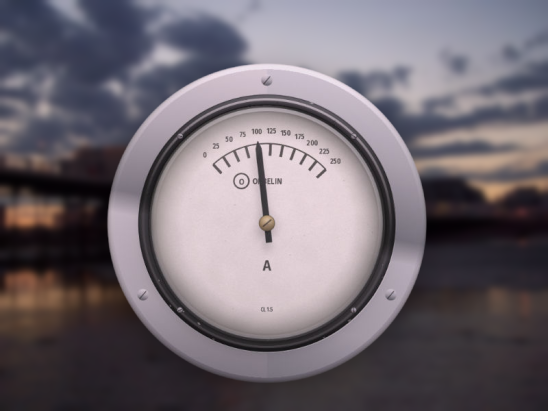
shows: 100 A
